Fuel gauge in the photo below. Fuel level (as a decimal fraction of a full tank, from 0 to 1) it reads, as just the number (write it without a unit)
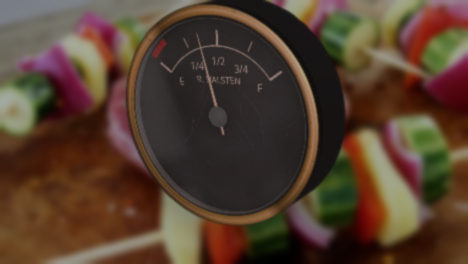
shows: 0.375
